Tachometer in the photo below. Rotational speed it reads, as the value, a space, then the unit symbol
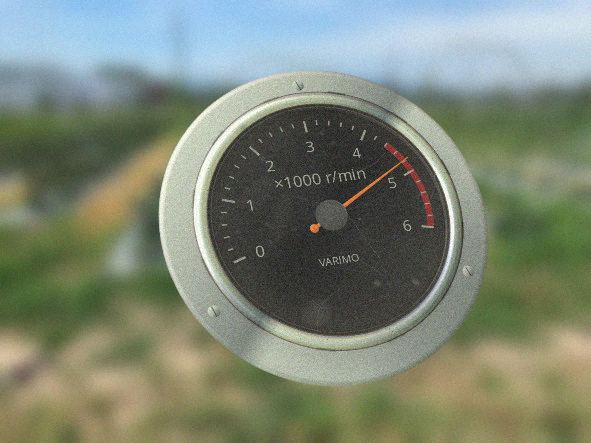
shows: 4800 rpm
